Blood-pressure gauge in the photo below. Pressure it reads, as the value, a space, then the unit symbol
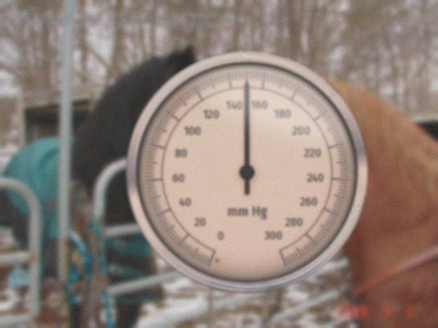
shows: 150 mmHg
